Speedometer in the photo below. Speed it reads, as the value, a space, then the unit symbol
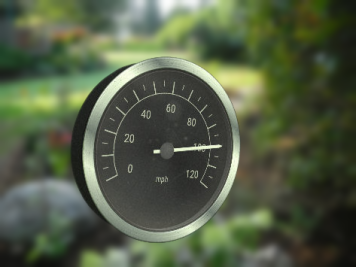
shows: 100 mph
